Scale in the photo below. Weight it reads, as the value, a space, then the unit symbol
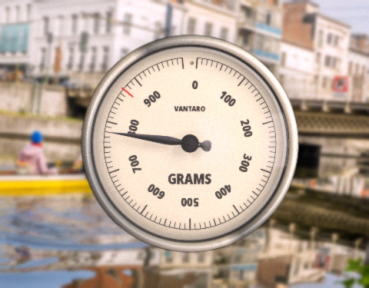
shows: 780 g
